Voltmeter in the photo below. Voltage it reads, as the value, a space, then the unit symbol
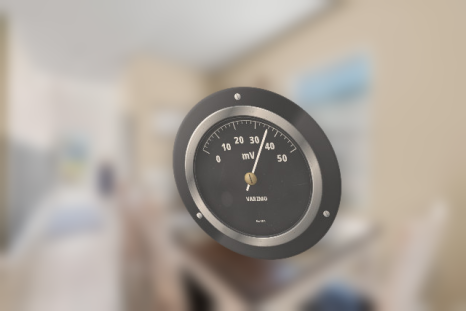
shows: 36 mV
